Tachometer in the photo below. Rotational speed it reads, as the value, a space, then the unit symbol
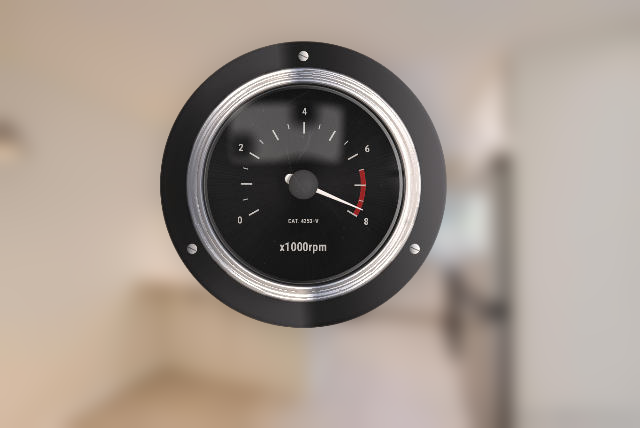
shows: 7750 rpm
